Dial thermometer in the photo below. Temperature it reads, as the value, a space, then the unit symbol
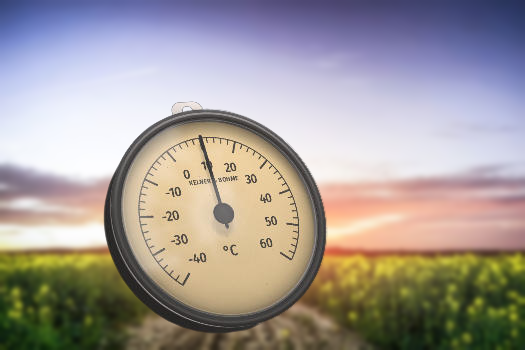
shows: 10 °C
